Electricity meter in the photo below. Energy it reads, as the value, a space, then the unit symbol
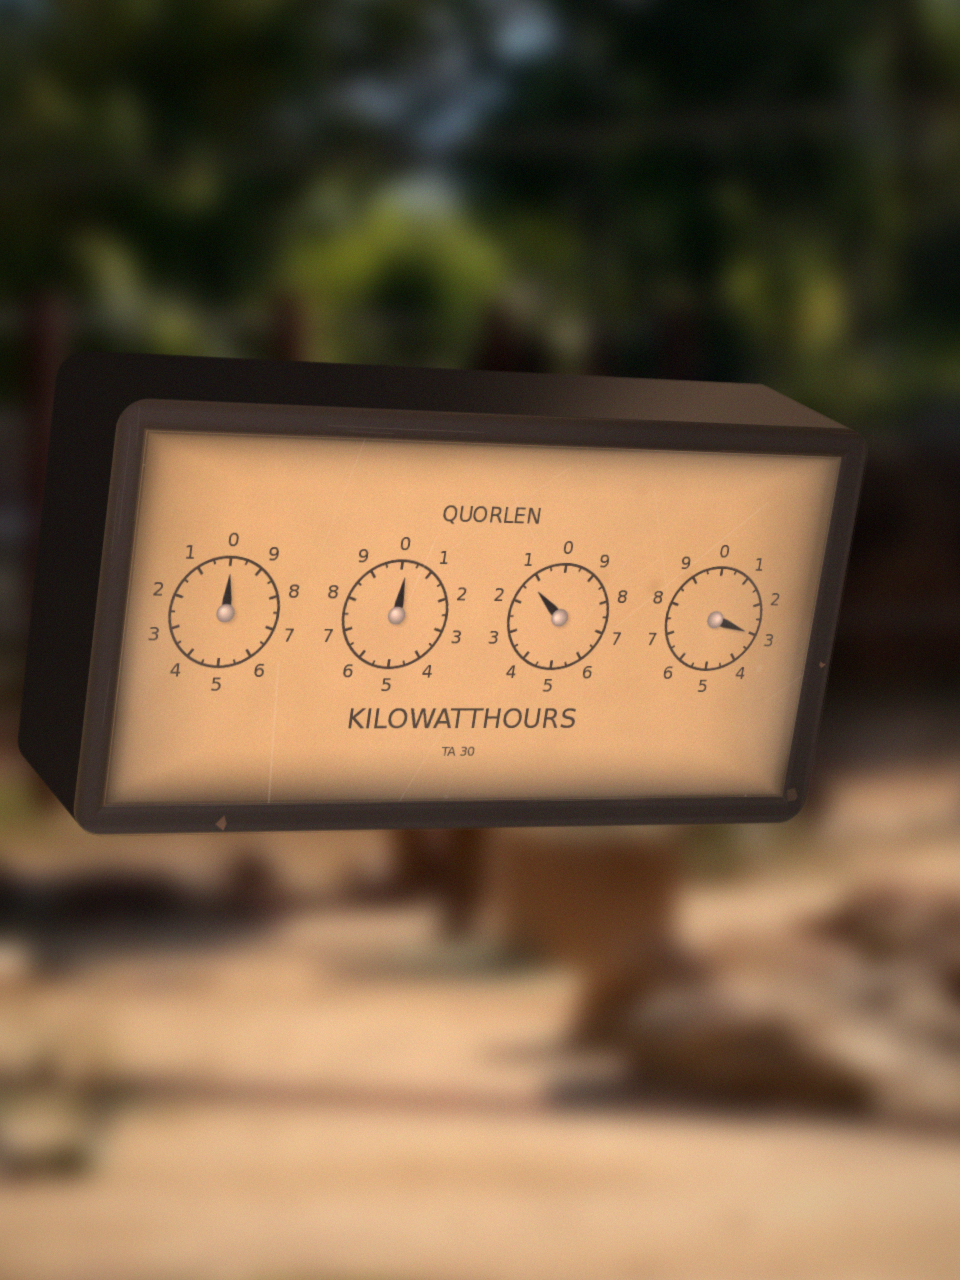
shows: 13 kWh
